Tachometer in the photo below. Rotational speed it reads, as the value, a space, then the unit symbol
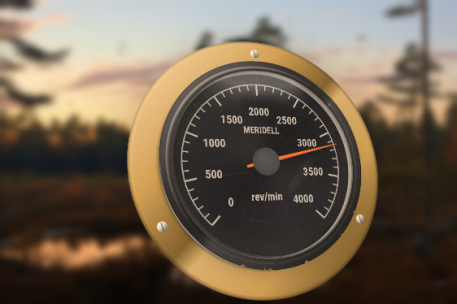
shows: 3150 rpm
